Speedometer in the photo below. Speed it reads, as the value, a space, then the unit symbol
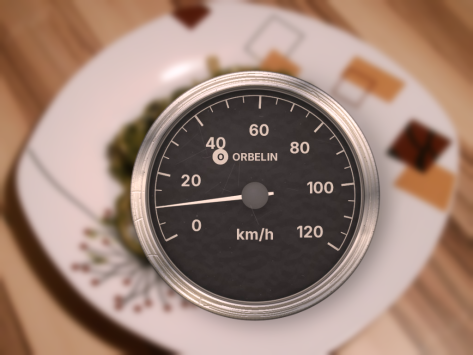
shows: 10 km/h
